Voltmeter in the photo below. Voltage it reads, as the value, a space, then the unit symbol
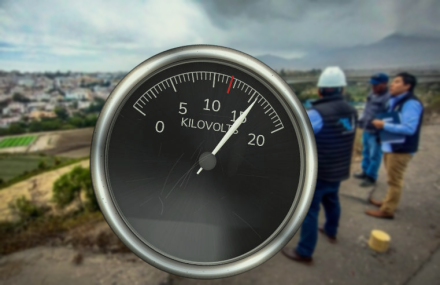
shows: 15.5 kV
